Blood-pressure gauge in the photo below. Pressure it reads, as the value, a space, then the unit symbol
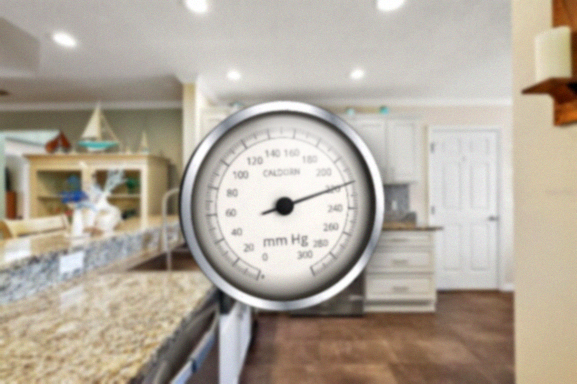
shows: 220 mmHg
